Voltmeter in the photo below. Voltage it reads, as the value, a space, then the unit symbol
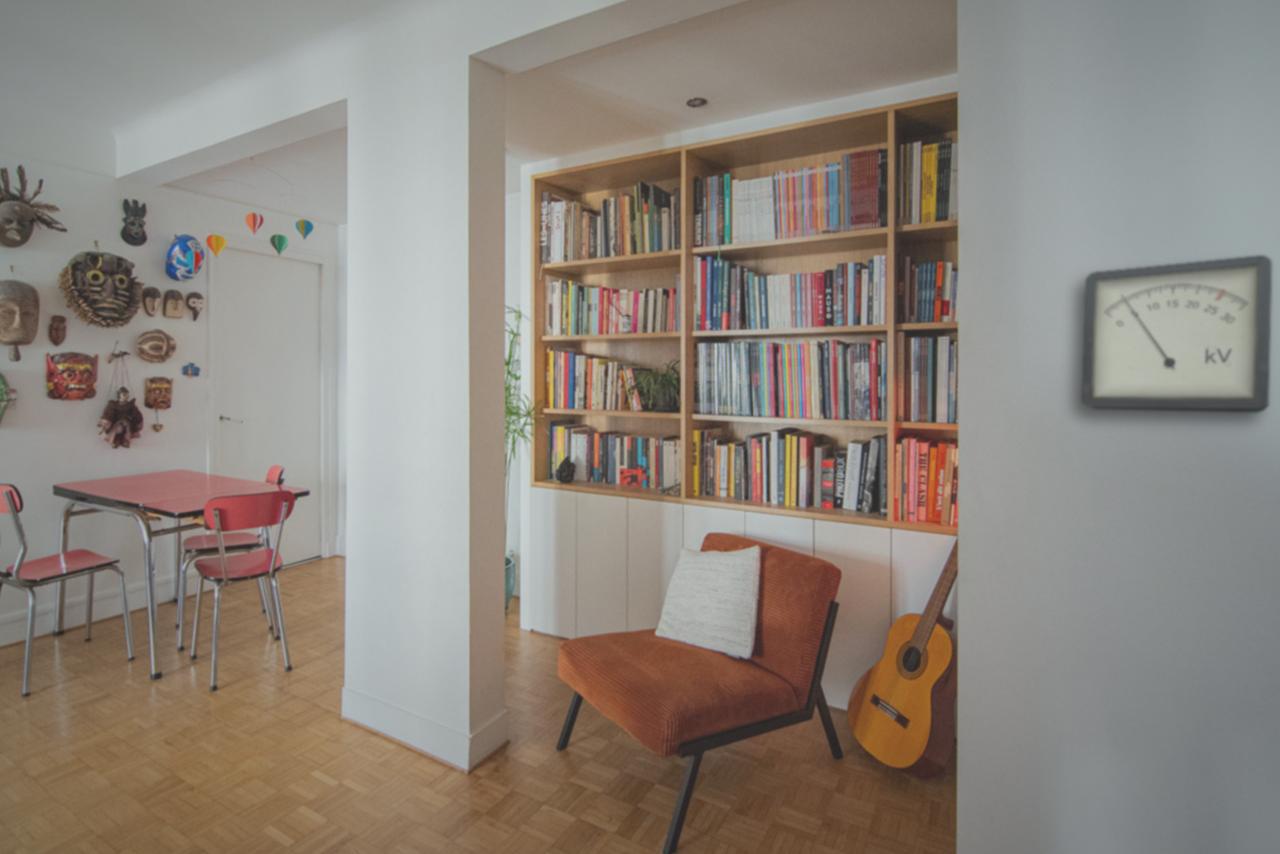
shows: 5 kV
